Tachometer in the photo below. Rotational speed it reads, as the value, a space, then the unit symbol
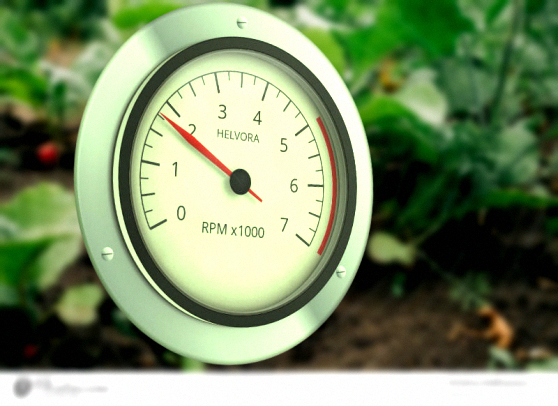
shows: 1750 rpm
